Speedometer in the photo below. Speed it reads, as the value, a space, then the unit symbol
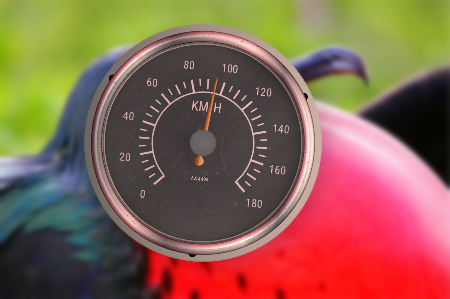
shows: 95 km/h
